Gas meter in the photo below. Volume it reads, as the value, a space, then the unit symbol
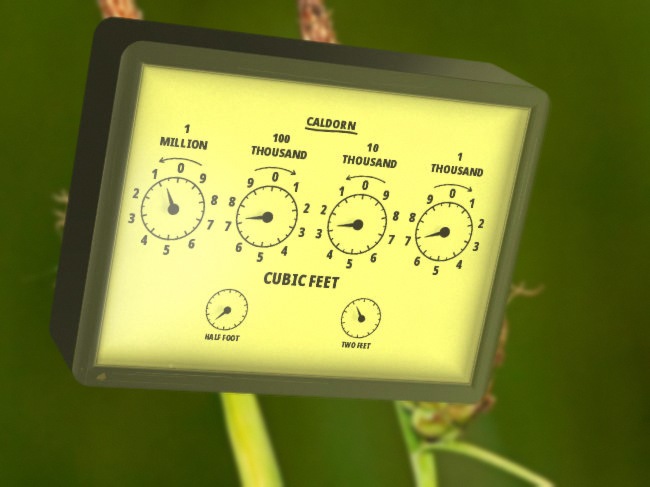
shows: 72700 ft³
